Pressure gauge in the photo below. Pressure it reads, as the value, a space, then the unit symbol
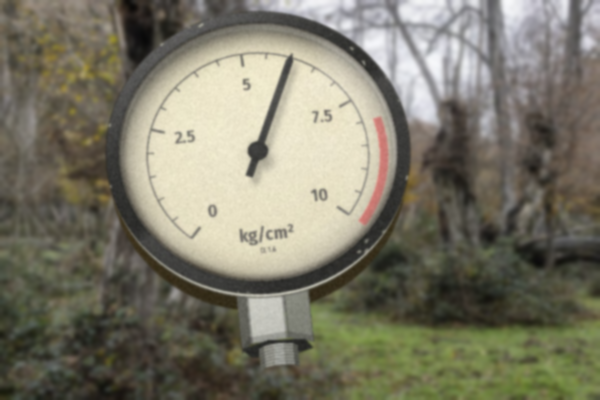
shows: 6 kg/cm²
